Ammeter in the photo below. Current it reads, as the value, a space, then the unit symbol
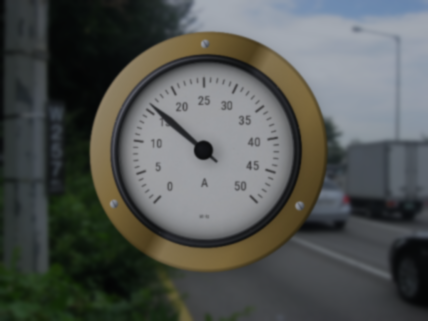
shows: 16 A
